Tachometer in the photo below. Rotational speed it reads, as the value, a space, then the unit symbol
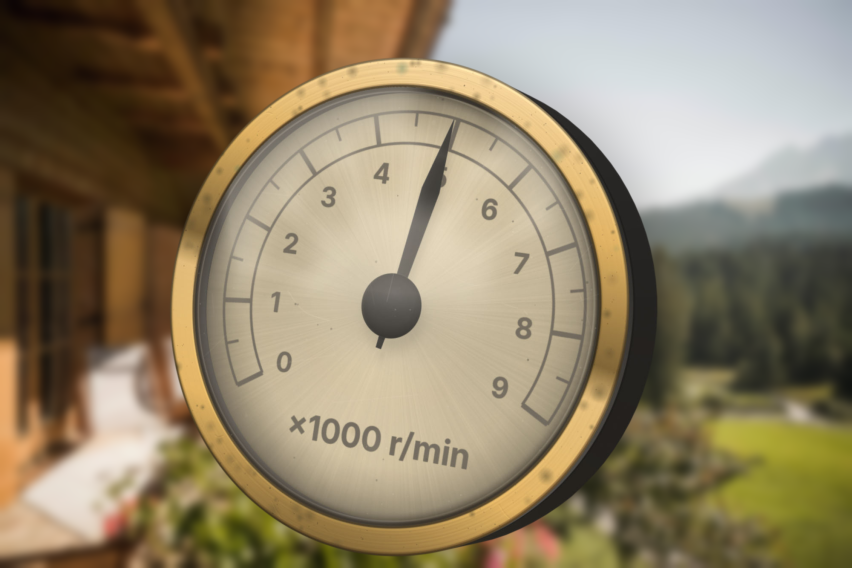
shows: 5000 rpm
